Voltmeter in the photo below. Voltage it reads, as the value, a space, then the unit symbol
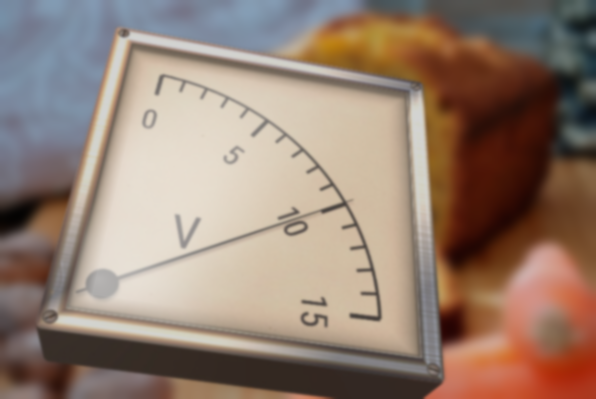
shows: 10 V
